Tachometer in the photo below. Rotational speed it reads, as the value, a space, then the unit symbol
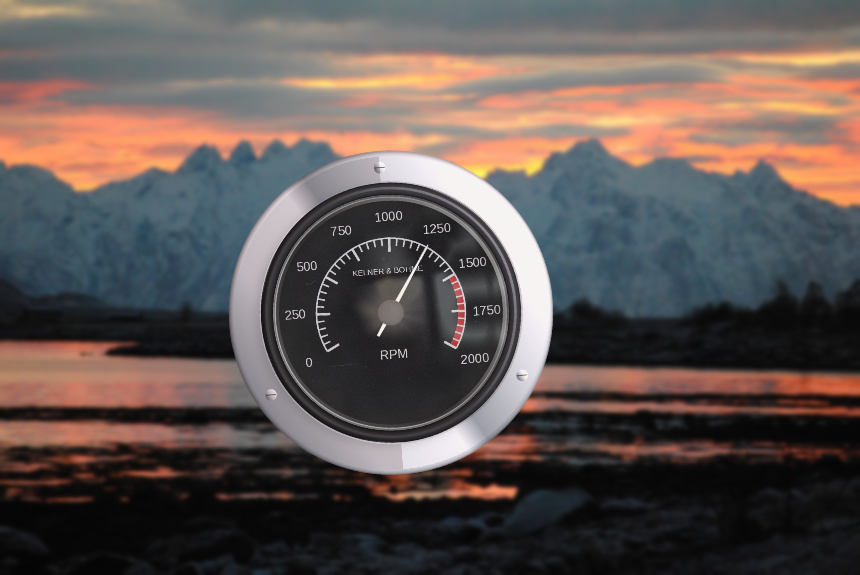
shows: 1250 rpm
